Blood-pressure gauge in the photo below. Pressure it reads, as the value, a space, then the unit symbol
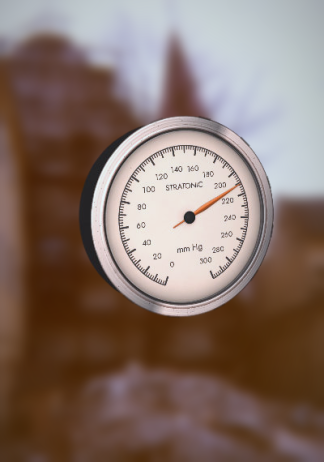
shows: 210 mmHg
